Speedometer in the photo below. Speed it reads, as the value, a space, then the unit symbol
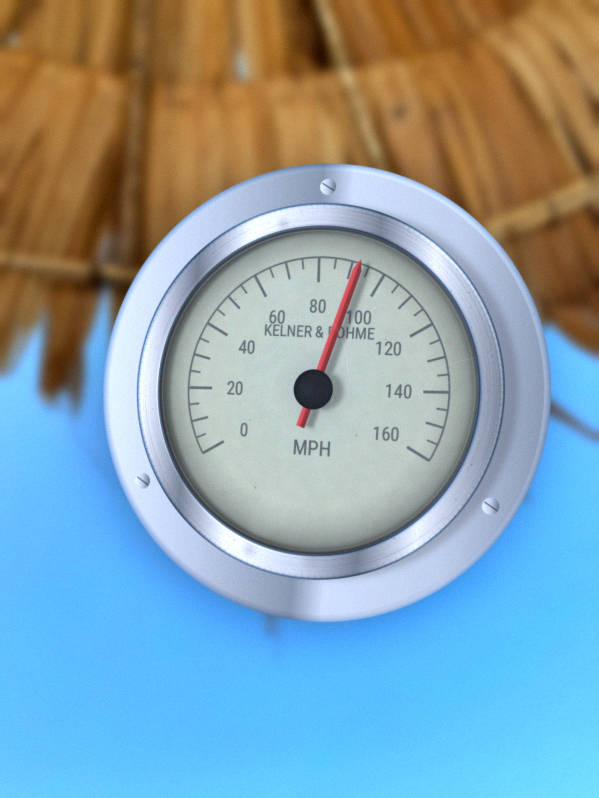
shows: 92.5 mph
